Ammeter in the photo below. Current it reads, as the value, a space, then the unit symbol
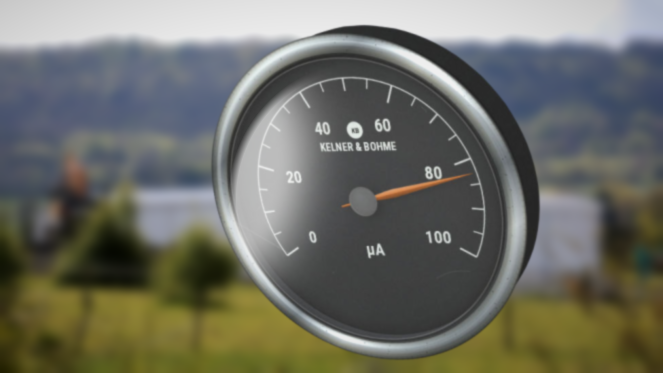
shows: 82.5 µA
